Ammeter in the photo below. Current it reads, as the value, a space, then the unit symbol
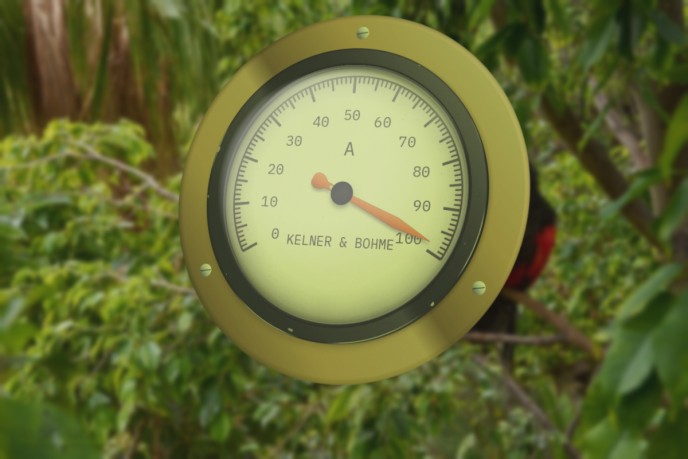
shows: 98 A
